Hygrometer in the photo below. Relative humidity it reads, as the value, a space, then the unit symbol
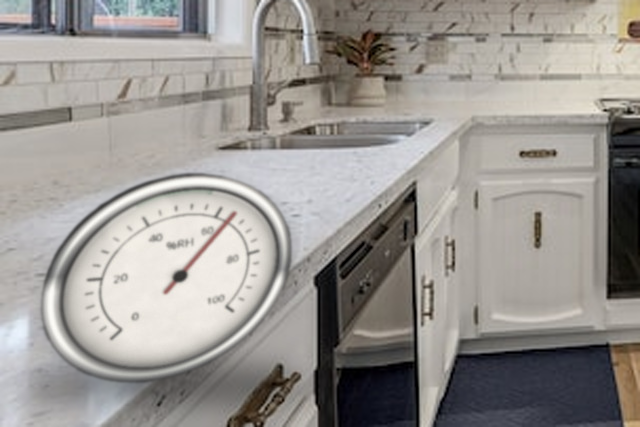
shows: 64 %
